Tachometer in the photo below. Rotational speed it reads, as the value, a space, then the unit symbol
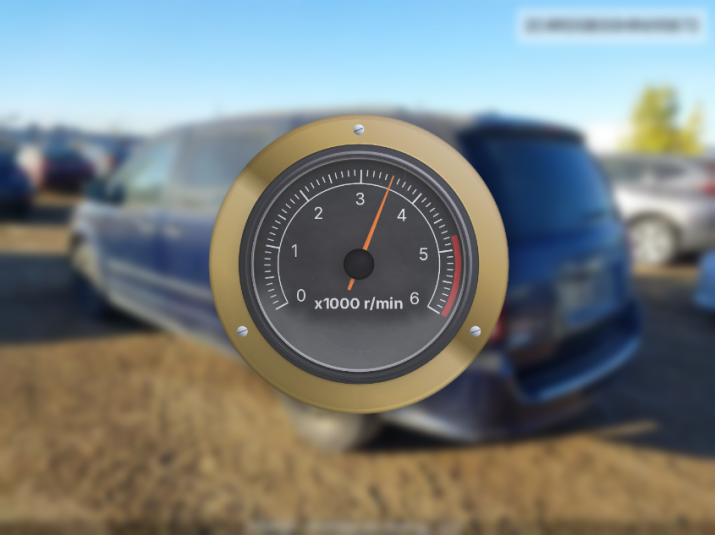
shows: 3500 rpm
